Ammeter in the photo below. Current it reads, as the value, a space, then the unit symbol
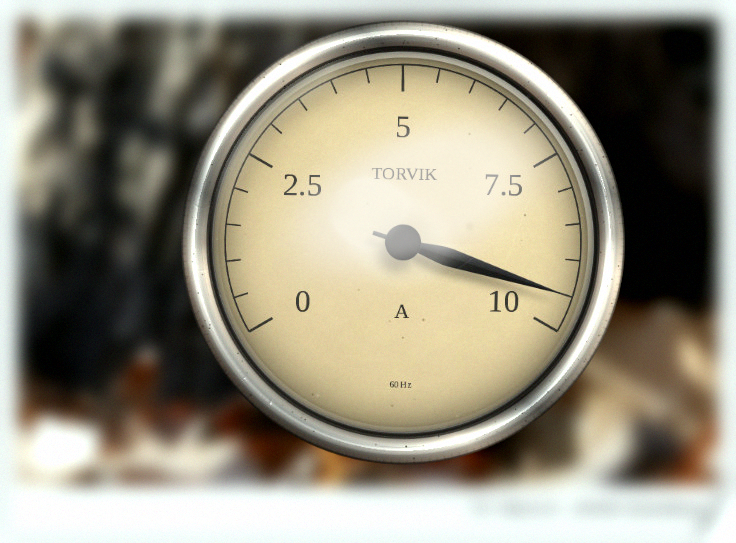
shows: 9.5 A
